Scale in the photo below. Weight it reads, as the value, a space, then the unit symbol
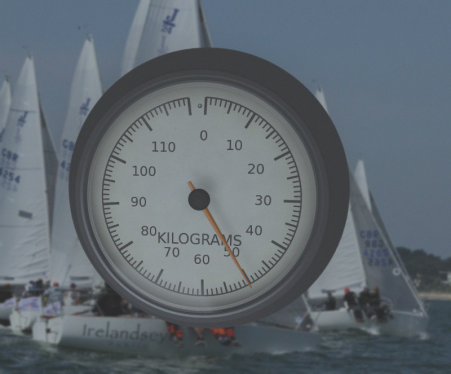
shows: 50 kg
